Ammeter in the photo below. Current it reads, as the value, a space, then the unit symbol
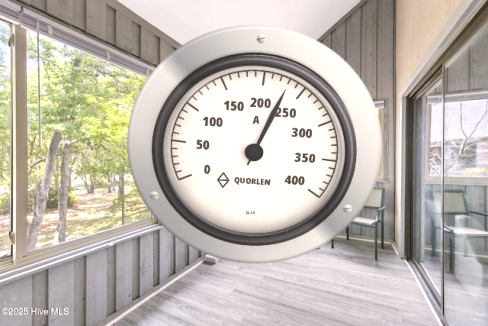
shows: 230 A
